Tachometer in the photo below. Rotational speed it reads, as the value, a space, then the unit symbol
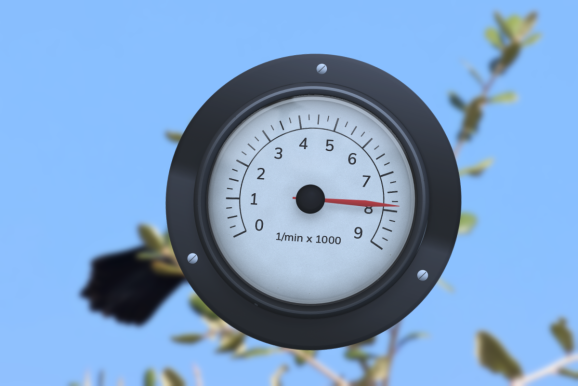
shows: 7875 rpm
